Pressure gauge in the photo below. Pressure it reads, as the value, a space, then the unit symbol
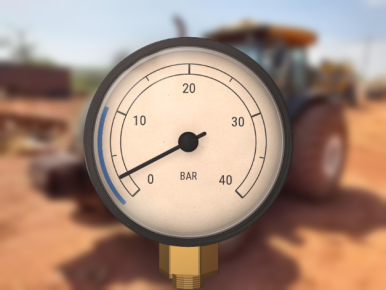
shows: 2.5 bar
